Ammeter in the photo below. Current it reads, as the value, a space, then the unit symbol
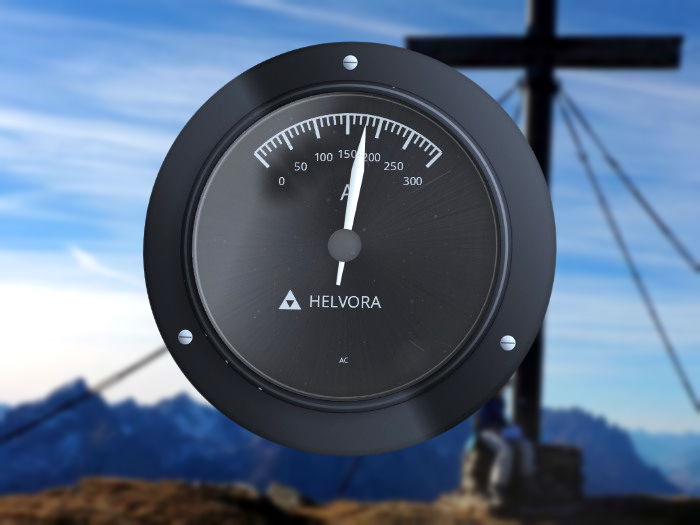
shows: 180 A
